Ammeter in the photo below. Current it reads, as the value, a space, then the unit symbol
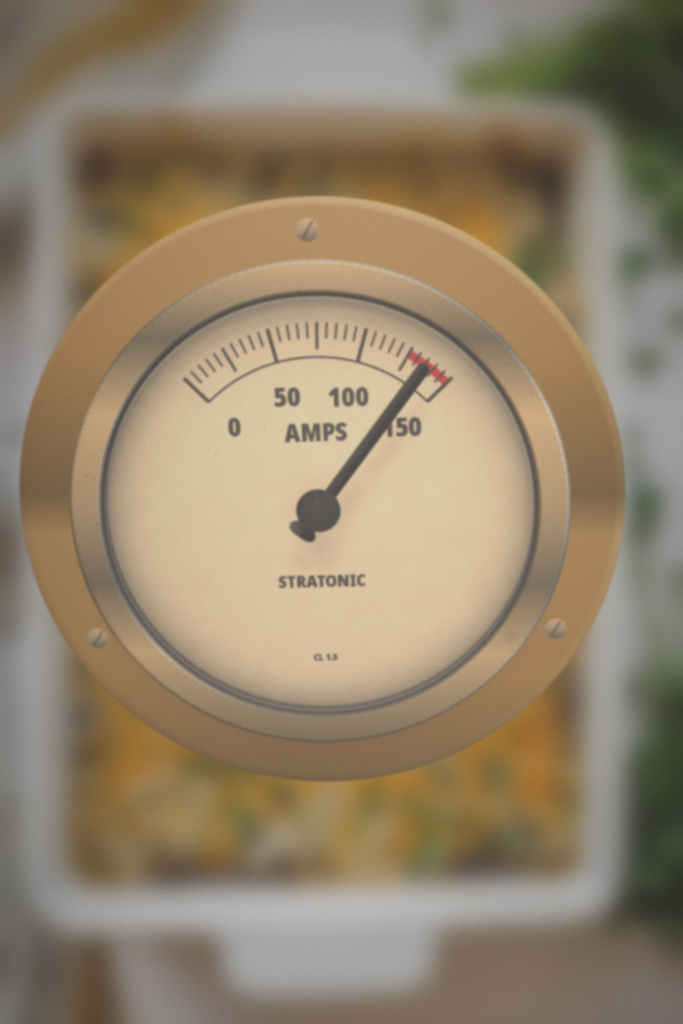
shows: 135 A
